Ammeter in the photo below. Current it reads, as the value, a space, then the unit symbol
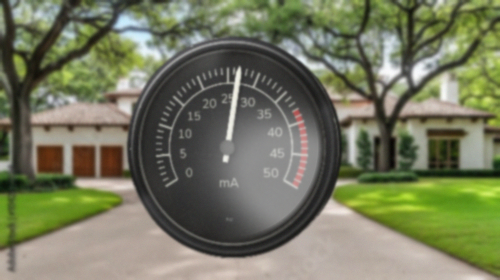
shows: 27 mA
